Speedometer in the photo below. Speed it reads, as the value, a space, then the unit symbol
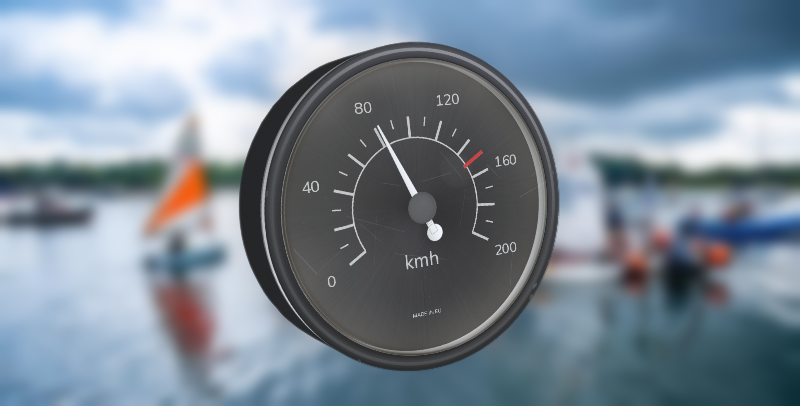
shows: 80 km/h
